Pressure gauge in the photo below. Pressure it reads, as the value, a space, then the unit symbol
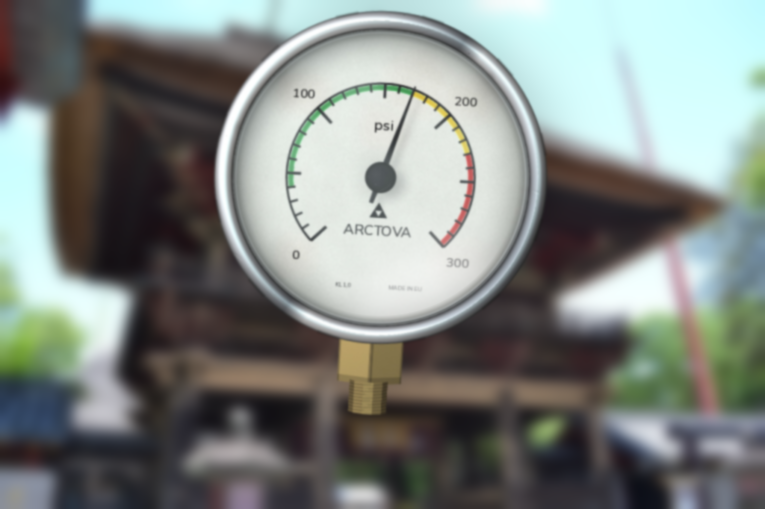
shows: 170 psi
